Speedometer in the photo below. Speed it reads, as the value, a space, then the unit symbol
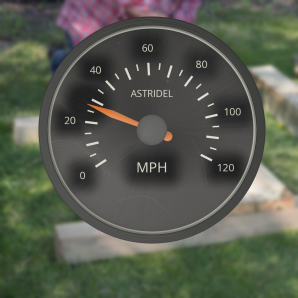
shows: 27.5 mph
